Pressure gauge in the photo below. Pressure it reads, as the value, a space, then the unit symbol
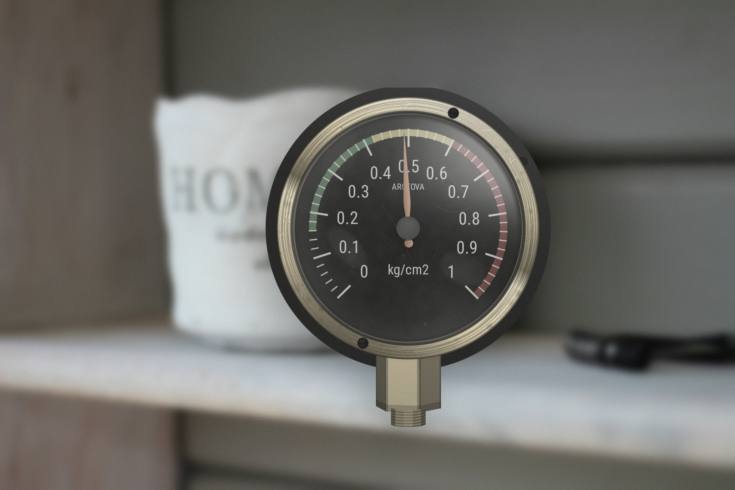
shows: 0.49 kg/cm²
